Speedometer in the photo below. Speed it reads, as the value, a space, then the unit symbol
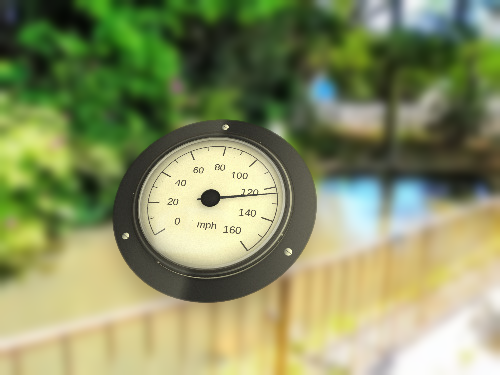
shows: 125 mph
